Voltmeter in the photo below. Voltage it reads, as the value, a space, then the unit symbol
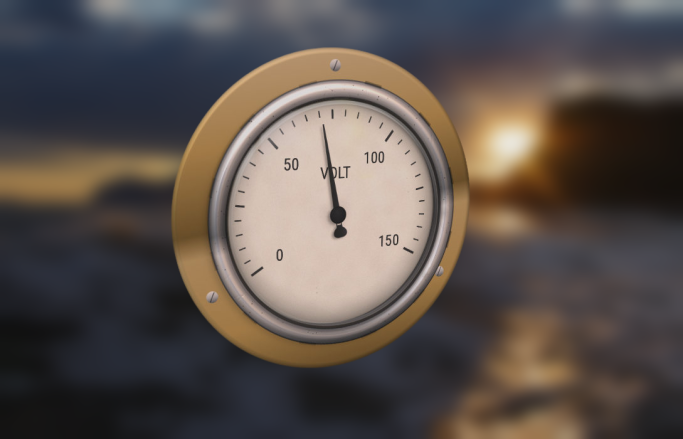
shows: 70 V
